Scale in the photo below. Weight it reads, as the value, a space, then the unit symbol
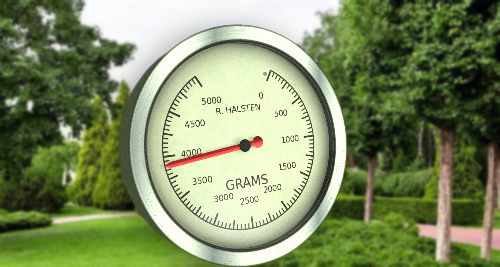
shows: 3900 g
